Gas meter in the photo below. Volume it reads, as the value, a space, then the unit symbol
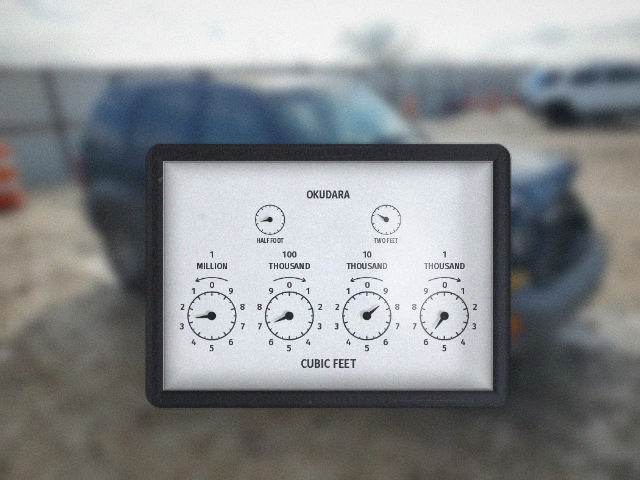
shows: 268600 ft³
